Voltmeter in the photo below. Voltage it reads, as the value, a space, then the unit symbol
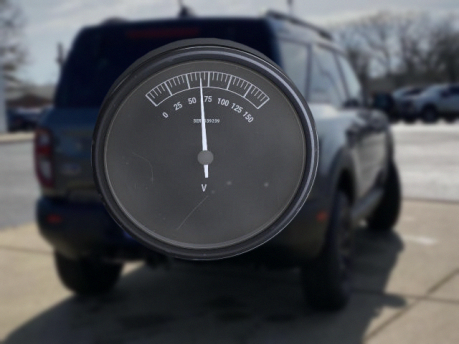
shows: 65 V
